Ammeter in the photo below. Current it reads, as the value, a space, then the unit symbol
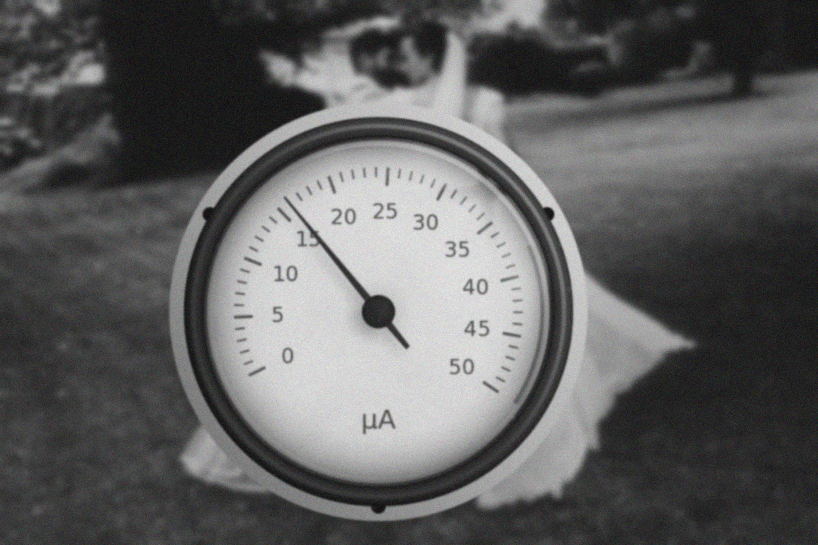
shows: 16 µA
